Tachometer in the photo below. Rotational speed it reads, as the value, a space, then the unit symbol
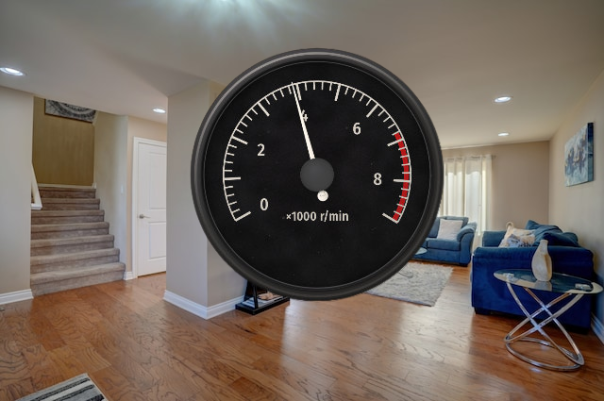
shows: 3900 rpm
